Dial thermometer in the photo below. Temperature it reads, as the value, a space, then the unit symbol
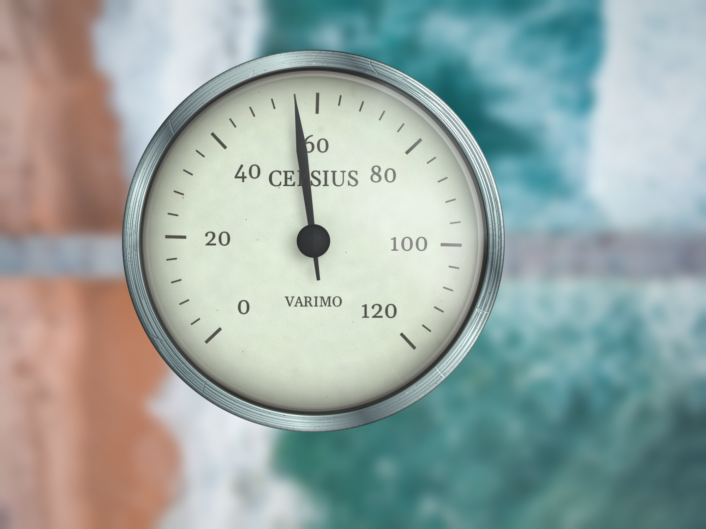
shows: 56 °C
